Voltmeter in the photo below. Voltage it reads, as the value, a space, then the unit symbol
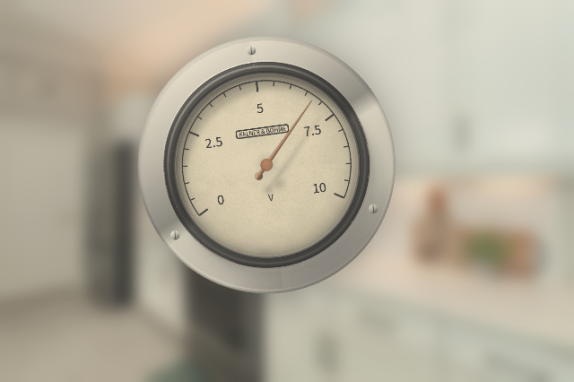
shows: 6.75 V
